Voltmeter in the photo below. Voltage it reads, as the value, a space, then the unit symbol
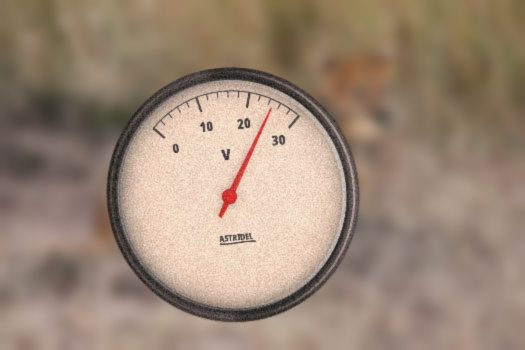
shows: 25 V
